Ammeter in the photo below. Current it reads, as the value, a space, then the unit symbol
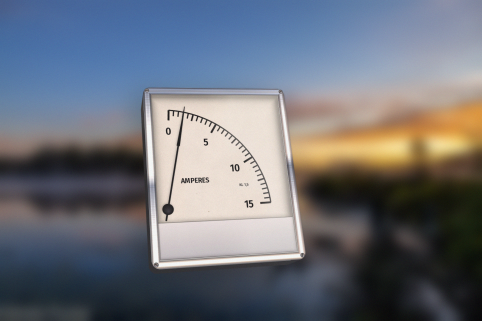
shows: 1.5 A
